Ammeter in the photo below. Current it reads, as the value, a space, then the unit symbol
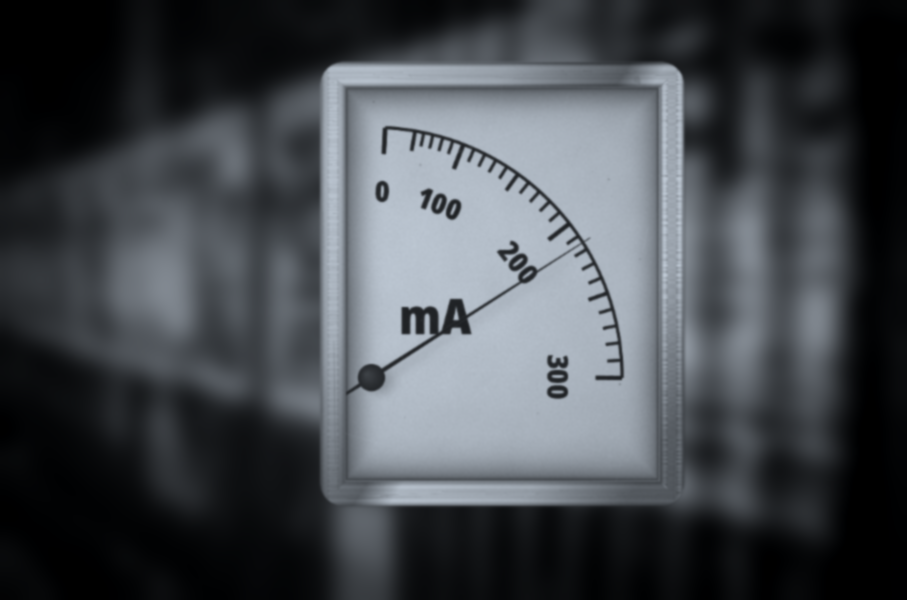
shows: 215 mA
